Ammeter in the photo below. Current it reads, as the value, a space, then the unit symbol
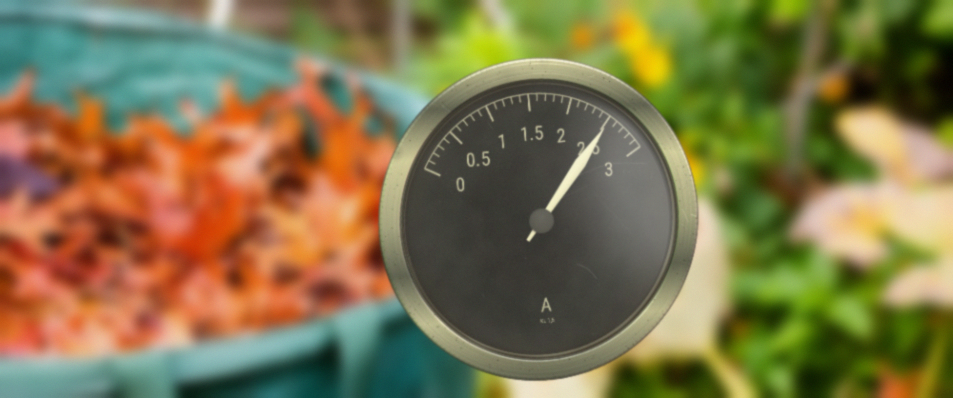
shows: 2.5 A
